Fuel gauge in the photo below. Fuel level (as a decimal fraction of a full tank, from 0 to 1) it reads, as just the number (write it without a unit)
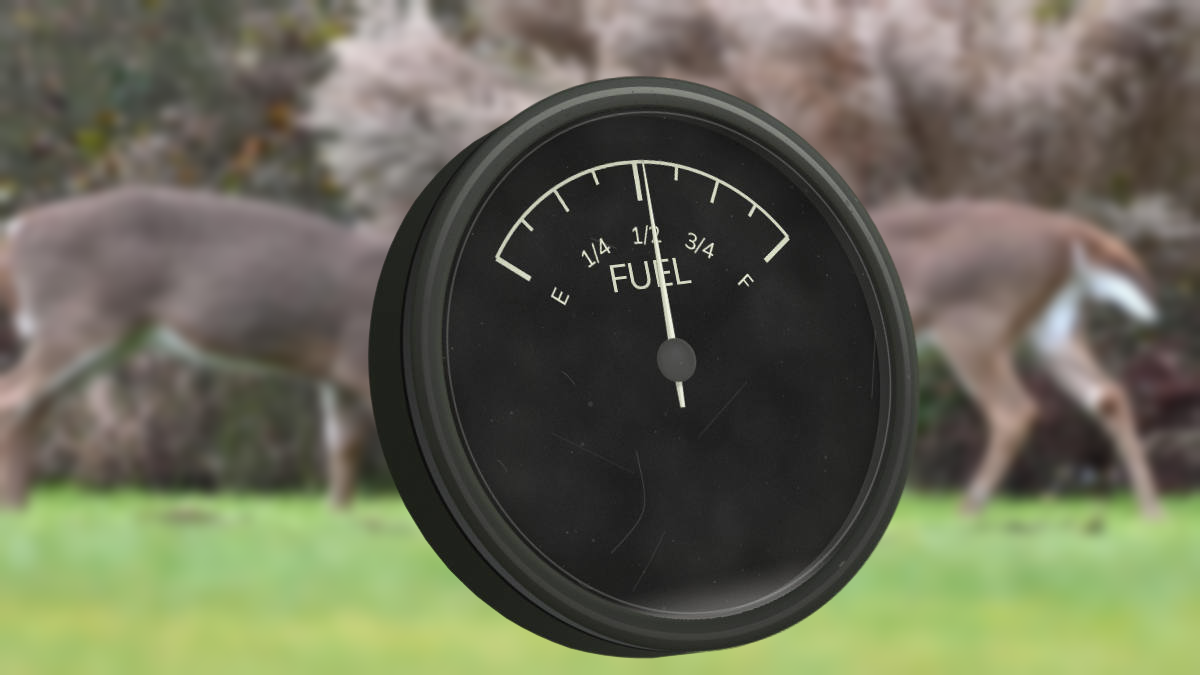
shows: 0.5
